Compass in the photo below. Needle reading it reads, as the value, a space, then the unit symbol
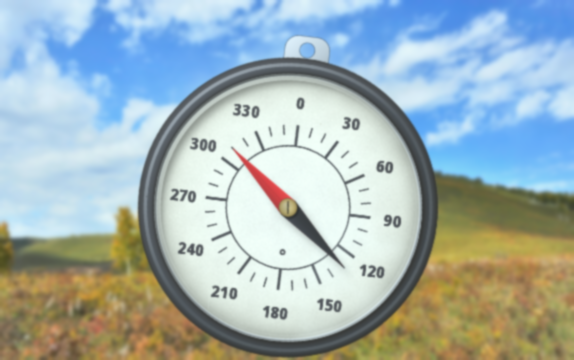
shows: 310 °
